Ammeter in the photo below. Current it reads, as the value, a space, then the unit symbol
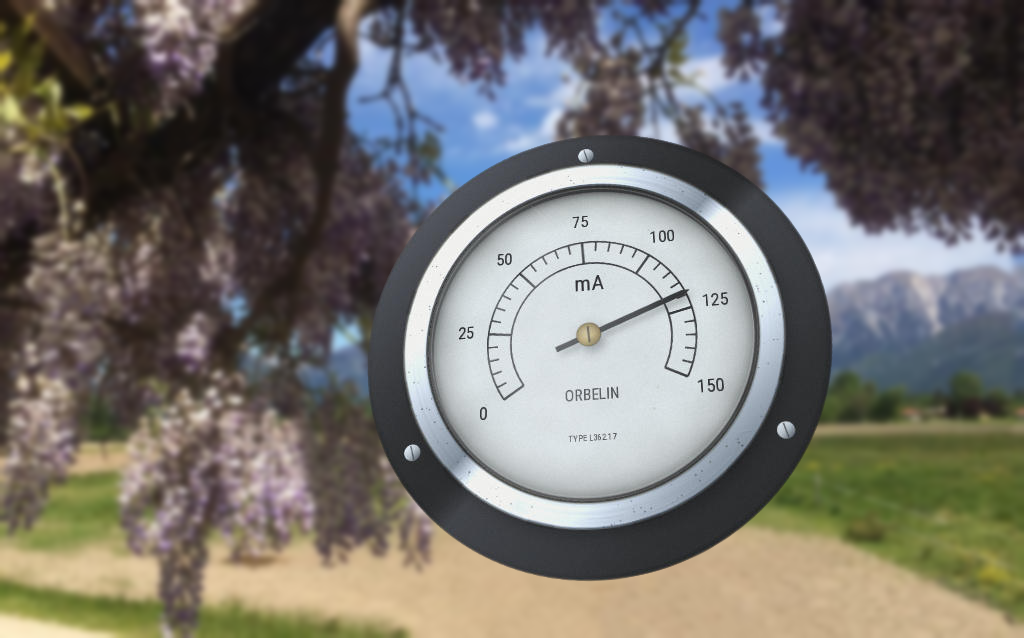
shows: 120 mA
